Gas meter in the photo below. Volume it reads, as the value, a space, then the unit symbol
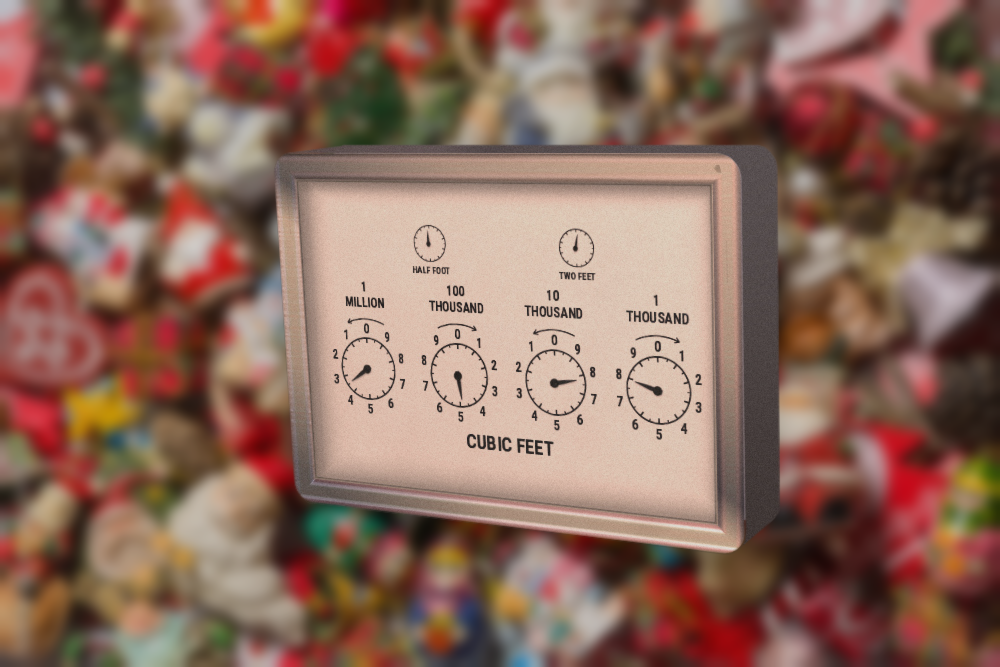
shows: 347800 ft³
